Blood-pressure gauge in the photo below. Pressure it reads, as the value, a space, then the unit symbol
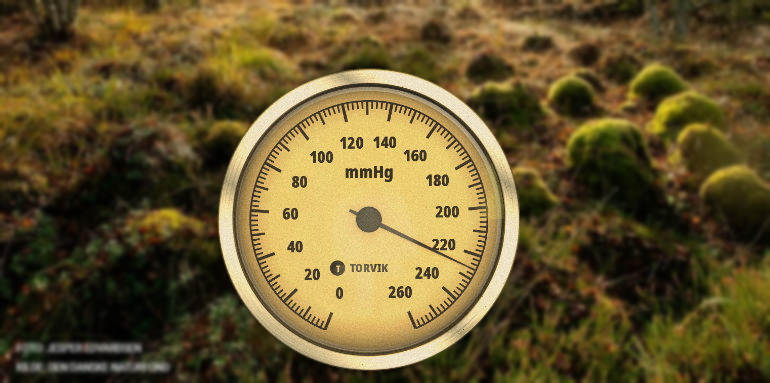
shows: 226 mmHg
